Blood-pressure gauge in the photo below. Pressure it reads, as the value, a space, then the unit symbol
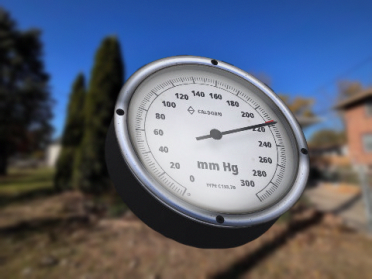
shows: 220 mmHg
